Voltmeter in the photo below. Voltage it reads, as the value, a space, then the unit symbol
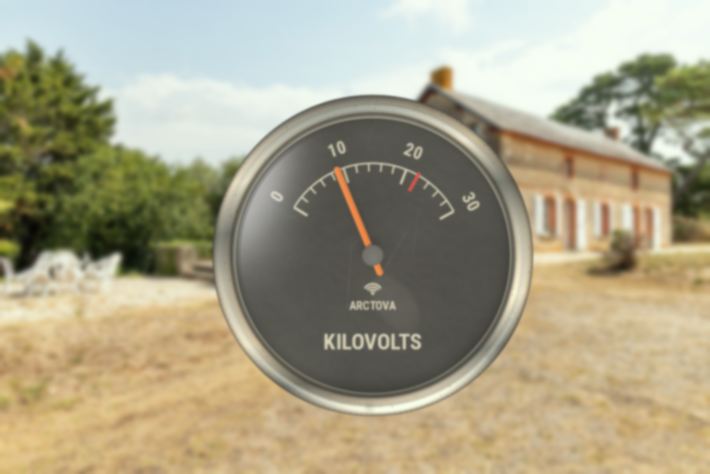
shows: 9 kV
